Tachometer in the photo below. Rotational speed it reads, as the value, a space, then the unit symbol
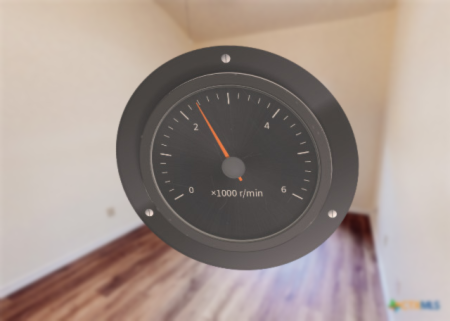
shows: 2400 rpm
